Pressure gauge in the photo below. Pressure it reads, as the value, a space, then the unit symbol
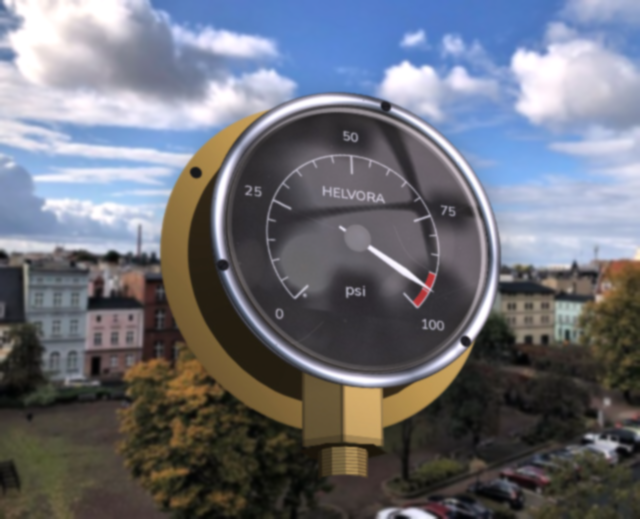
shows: 95 psi
